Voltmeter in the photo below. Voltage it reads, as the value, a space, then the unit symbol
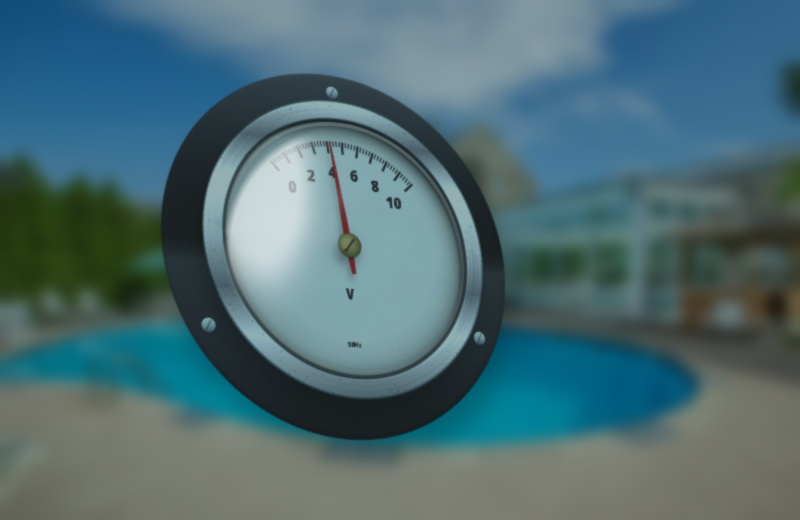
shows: 4 V
